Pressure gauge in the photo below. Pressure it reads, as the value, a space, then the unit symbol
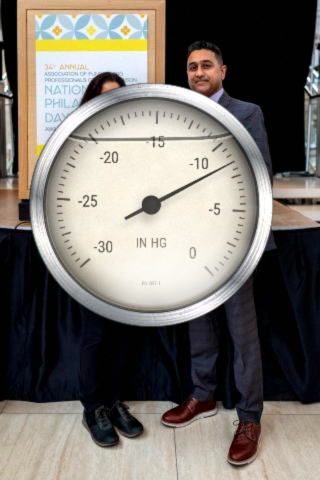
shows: -8.5 inHg
